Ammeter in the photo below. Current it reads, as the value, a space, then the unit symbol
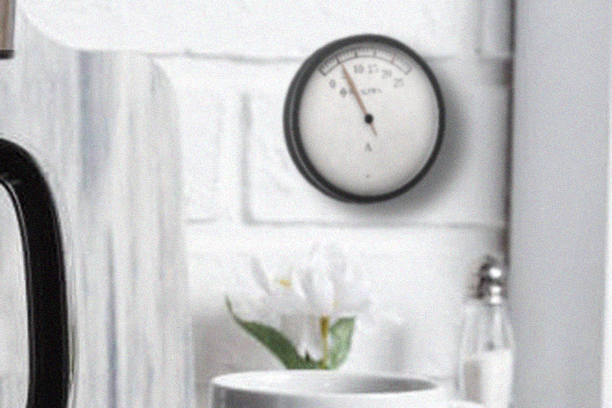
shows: 5 A
